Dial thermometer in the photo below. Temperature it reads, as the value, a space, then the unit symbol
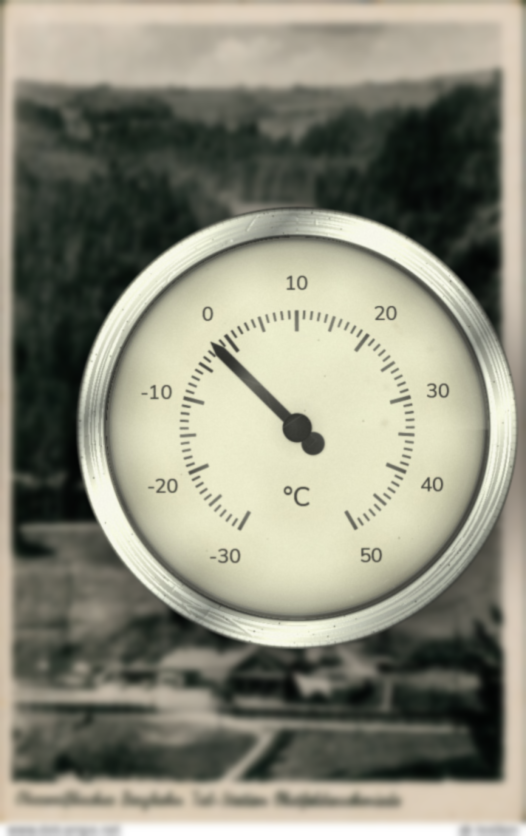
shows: -2 °C
